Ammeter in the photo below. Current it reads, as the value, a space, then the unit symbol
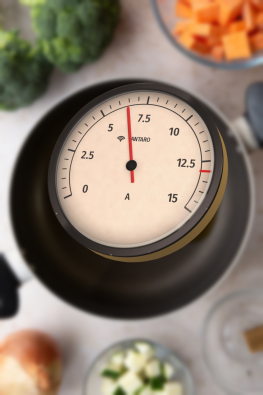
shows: 6.5 A
